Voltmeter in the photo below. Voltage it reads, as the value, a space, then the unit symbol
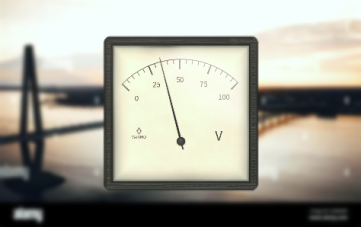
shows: 35 V
